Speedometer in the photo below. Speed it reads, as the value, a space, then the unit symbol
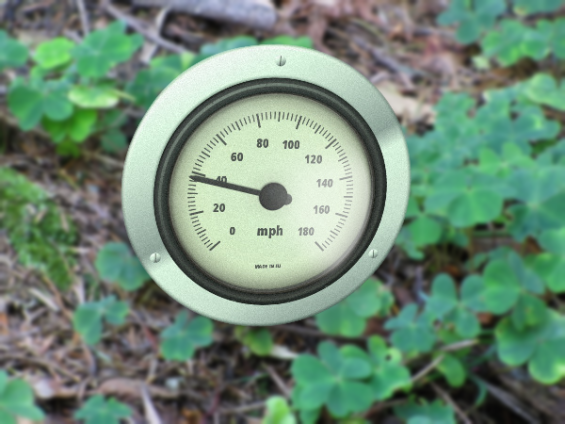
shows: 38 mph
